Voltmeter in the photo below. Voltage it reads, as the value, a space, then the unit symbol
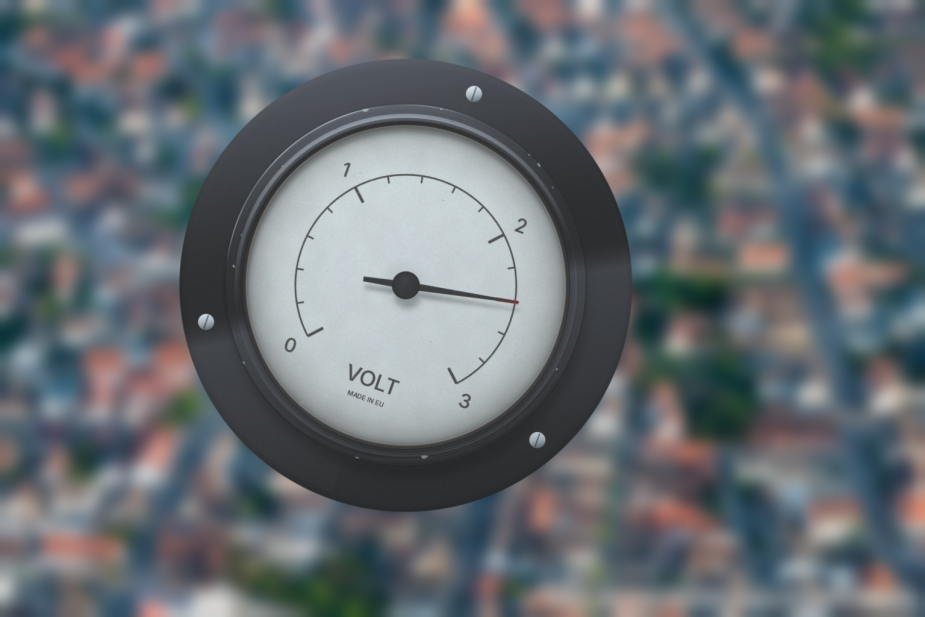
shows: 2.4 V
